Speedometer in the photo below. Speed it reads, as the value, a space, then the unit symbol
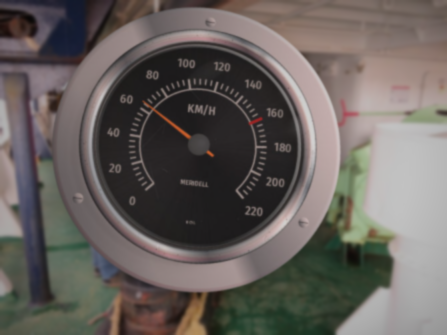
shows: 64 km/h
